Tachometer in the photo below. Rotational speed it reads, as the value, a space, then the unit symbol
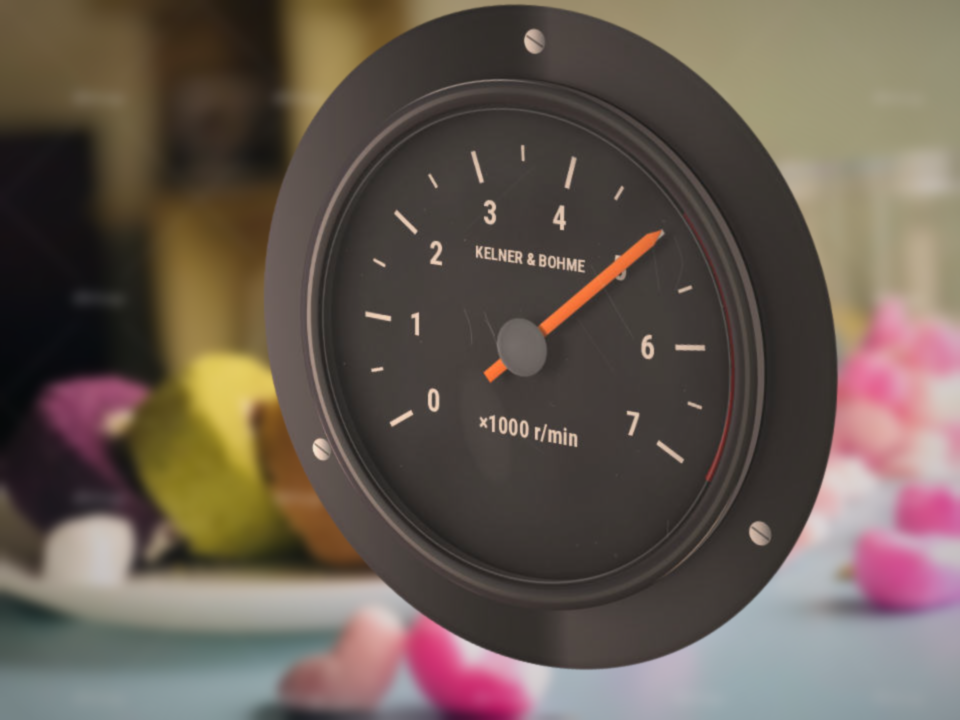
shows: 5000 rpm
